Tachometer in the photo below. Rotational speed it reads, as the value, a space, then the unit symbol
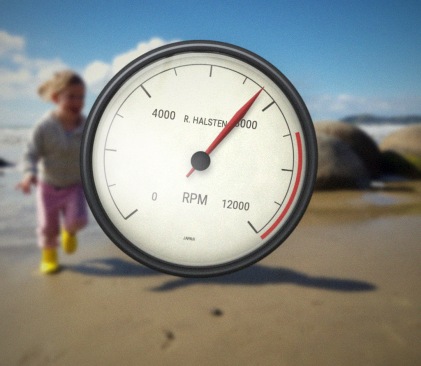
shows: 7500 rpm
